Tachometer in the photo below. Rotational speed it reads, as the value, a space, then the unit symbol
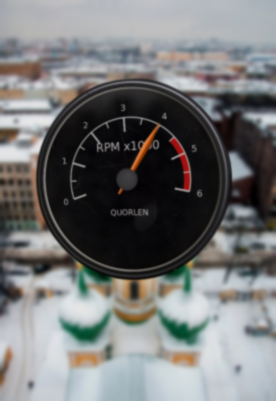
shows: 4000 rpm
